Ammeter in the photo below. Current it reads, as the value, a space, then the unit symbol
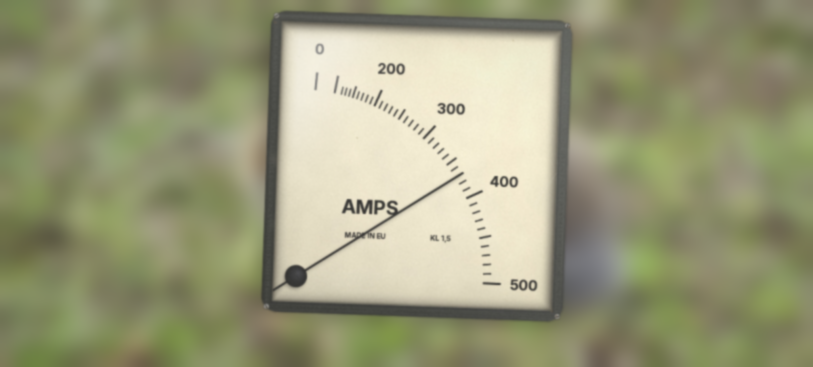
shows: 370 A
